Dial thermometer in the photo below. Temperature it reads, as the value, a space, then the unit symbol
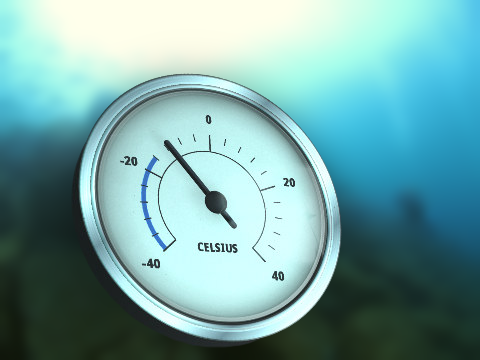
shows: -12 °C
